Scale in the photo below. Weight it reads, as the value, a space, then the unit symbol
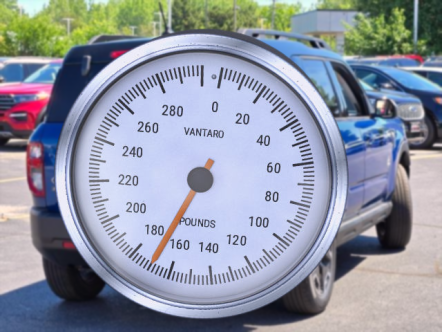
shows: 170 lb
